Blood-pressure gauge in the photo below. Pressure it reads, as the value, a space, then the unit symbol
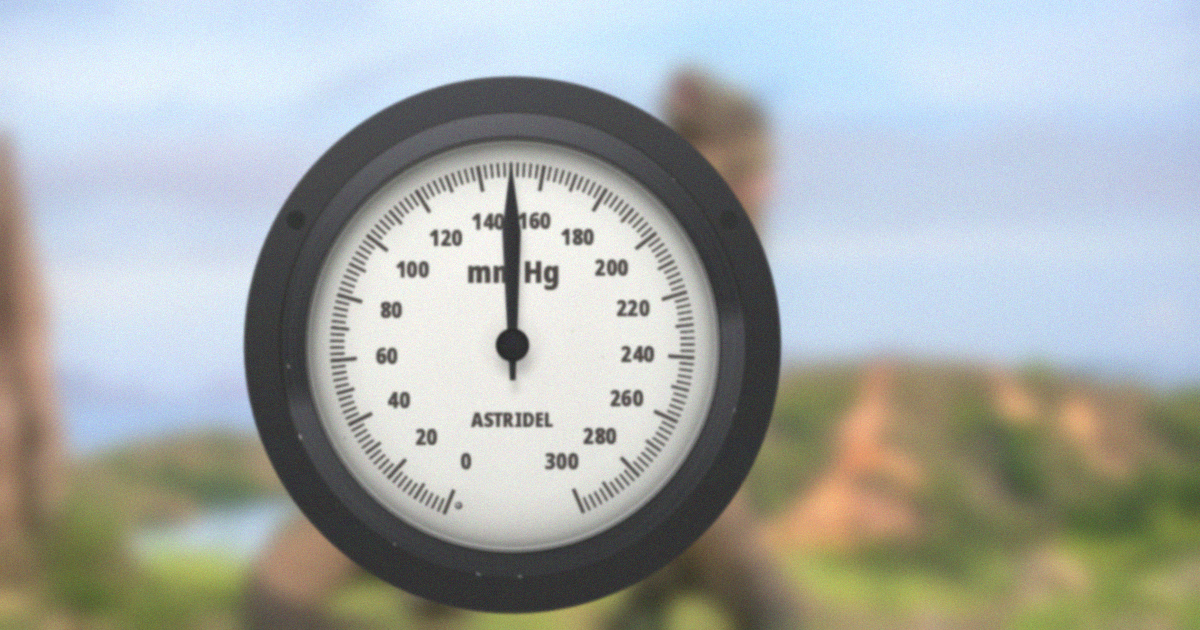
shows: 150 mmHg
